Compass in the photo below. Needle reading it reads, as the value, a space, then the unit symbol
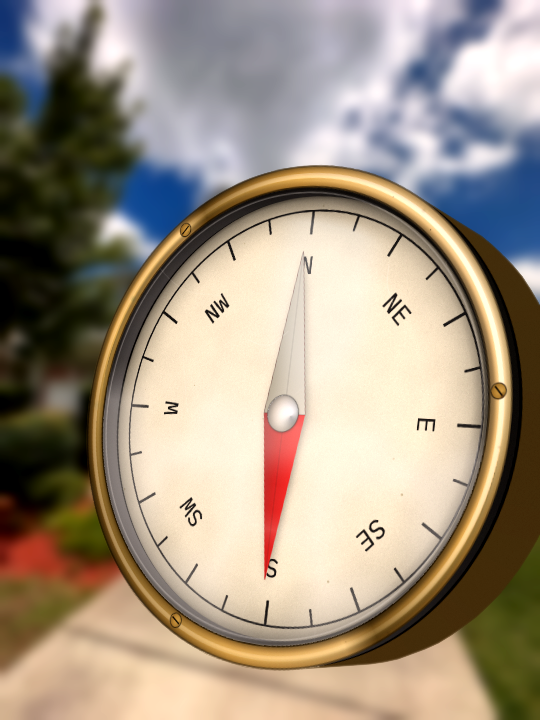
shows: 180 °
